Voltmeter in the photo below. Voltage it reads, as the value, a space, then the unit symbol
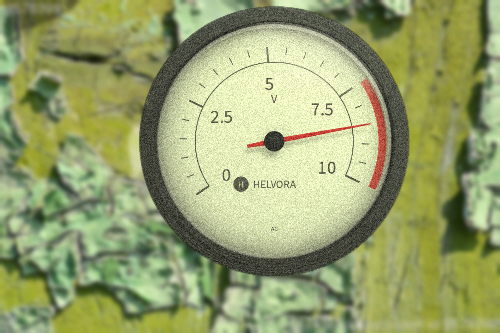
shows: 8.5 V
